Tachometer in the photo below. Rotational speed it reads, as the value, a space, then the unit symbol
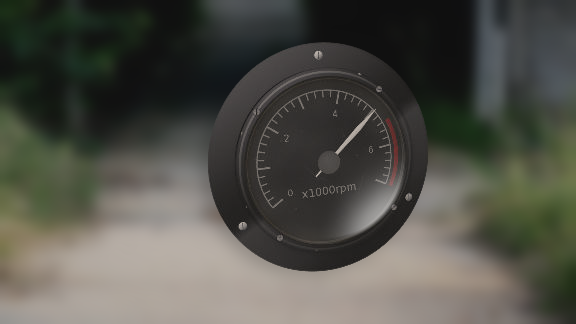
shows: 5000 rpm
